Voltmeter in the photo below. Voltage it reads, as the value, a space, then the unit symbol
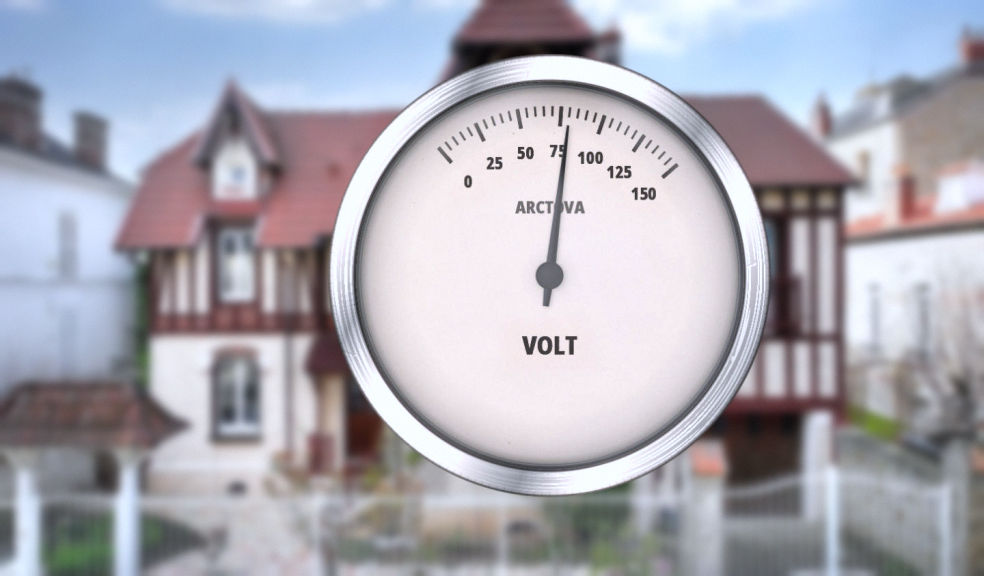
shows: 80 V
